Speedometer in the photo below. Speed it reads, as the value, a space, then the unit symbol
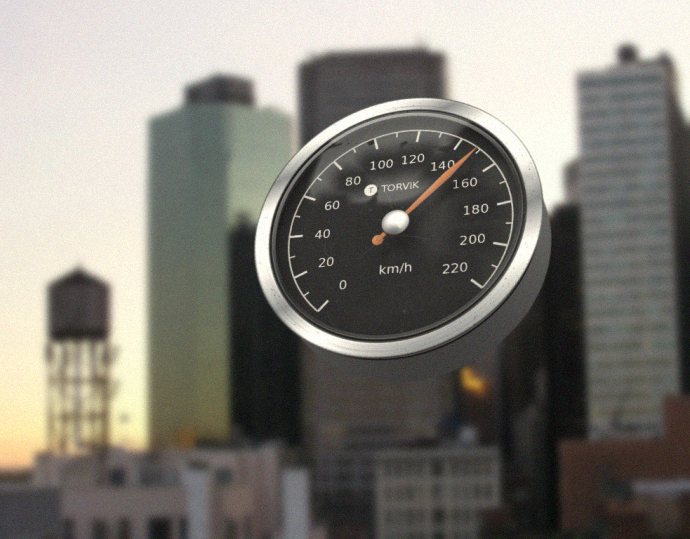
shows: 150 km/h
